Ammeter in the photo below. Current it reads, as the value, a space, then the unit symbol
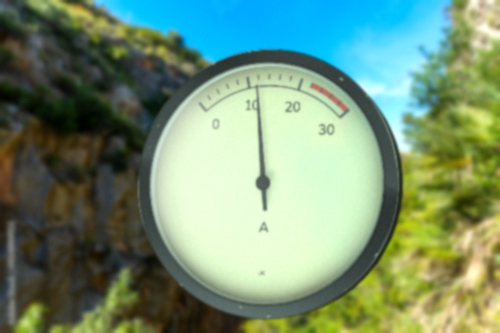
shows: 12 A
